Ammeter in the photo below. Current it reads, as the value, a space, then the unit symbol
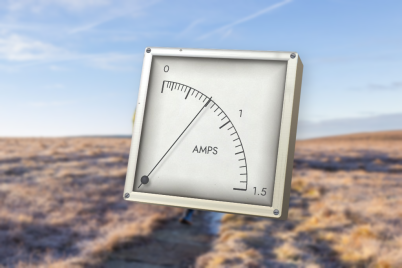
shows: 0.75 A
